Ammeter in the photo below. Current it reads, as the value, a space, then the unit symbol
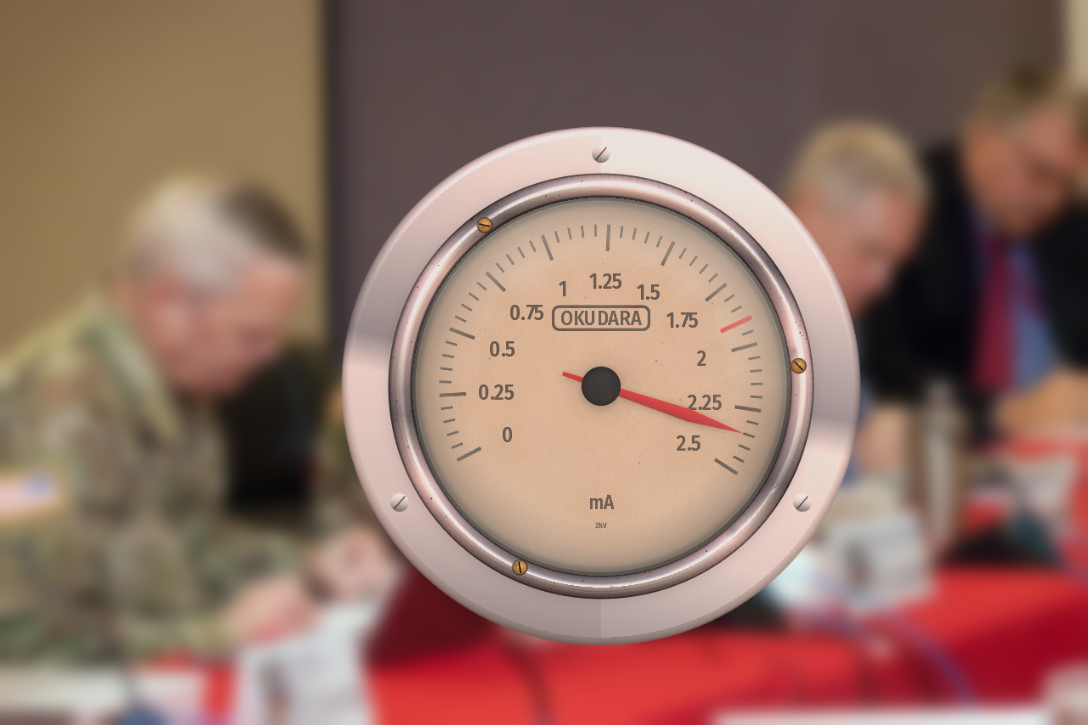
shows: 2.35 mA
